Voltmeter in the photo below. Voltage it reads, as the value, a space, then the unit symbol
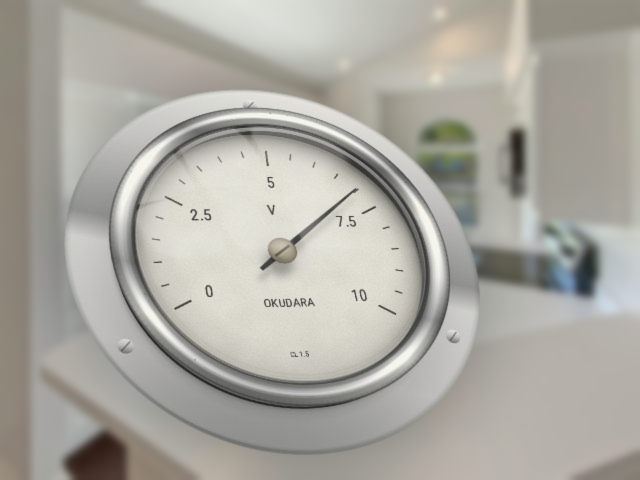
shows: 7 V
